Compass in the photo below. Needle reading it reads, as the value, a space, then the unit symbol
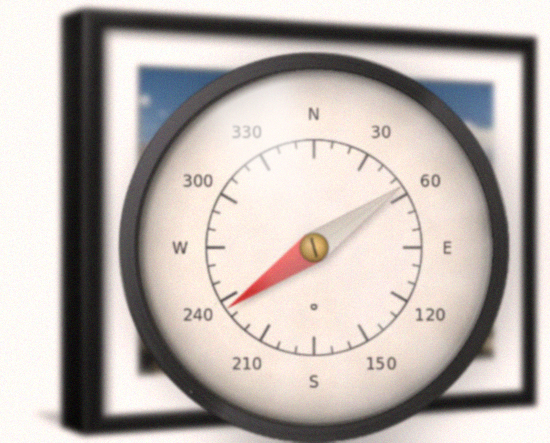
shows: 235 °
